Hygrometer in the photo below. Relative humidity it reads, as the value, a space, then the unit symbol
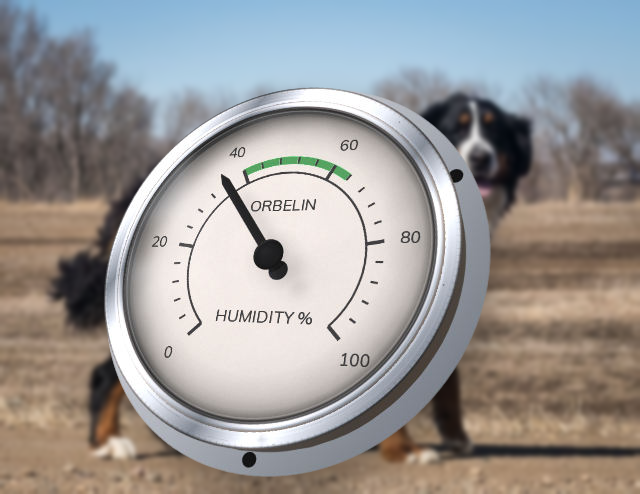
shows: 36 %
